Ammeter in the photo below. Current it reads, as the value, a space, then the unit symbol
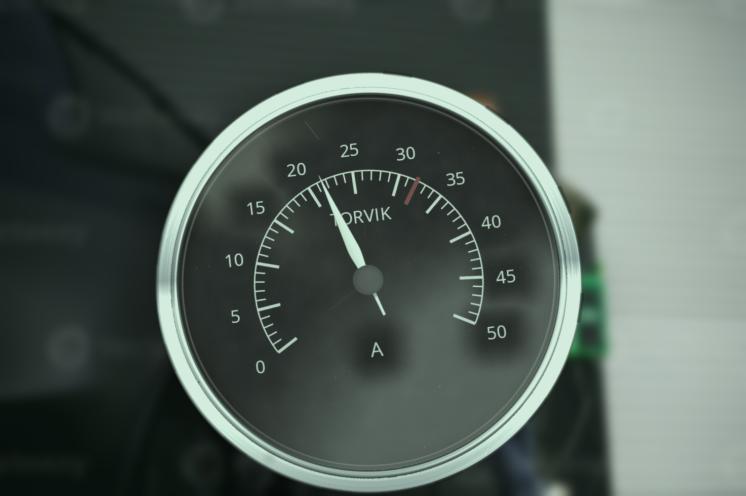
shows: 21.5 A
